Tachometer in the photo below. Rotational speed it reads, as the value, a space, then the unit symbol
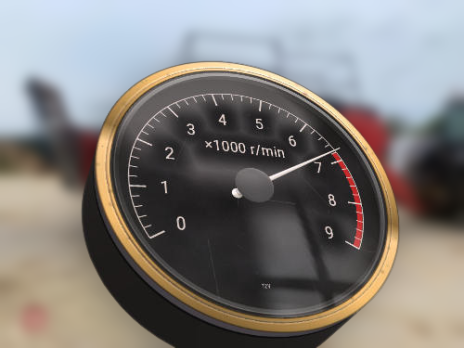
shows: 6800 rpm
